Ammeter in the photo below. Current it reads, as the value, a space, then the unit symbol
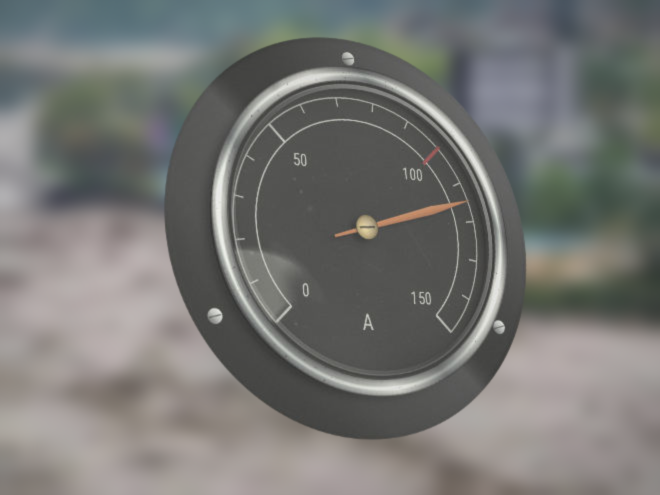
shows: 115 A
